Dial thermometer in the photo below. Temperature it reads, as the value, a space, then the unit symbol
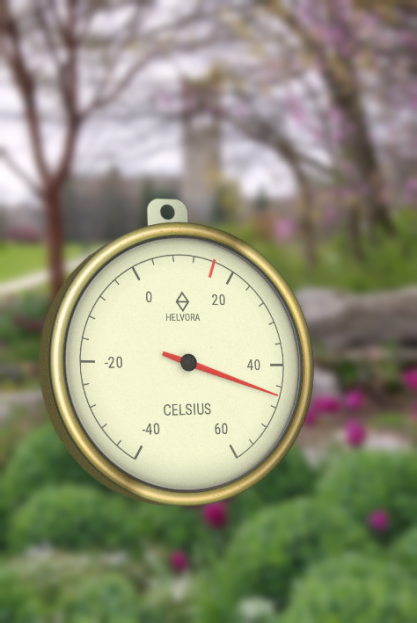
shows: 46 °C
